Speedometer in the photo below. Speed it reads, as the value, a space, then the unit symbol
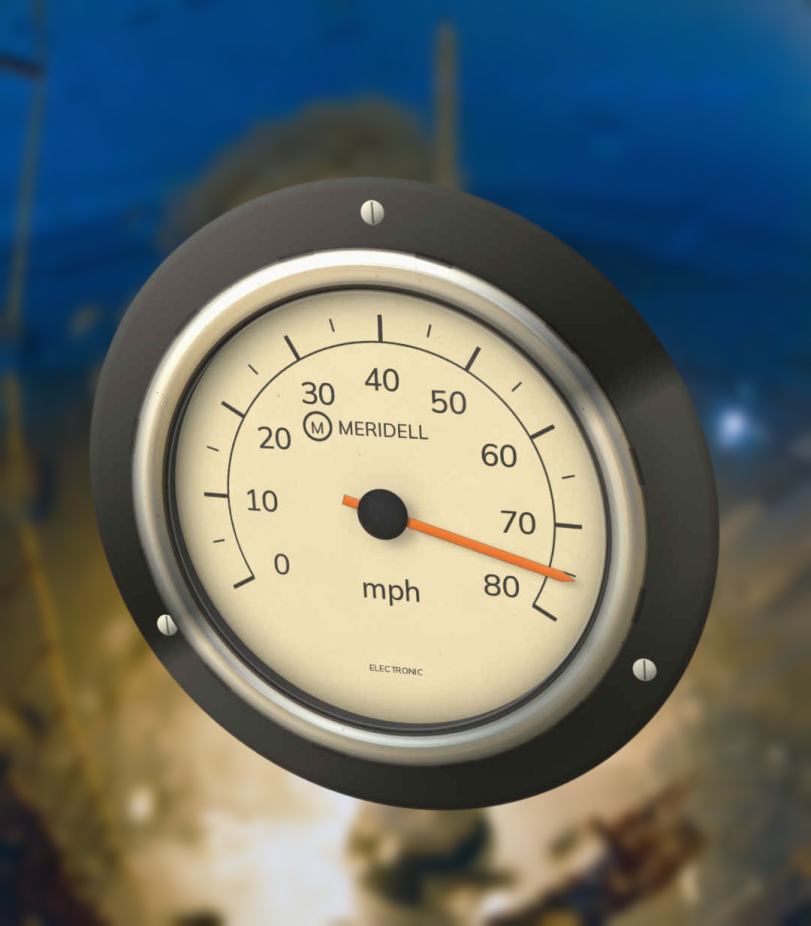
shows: 75 mph
